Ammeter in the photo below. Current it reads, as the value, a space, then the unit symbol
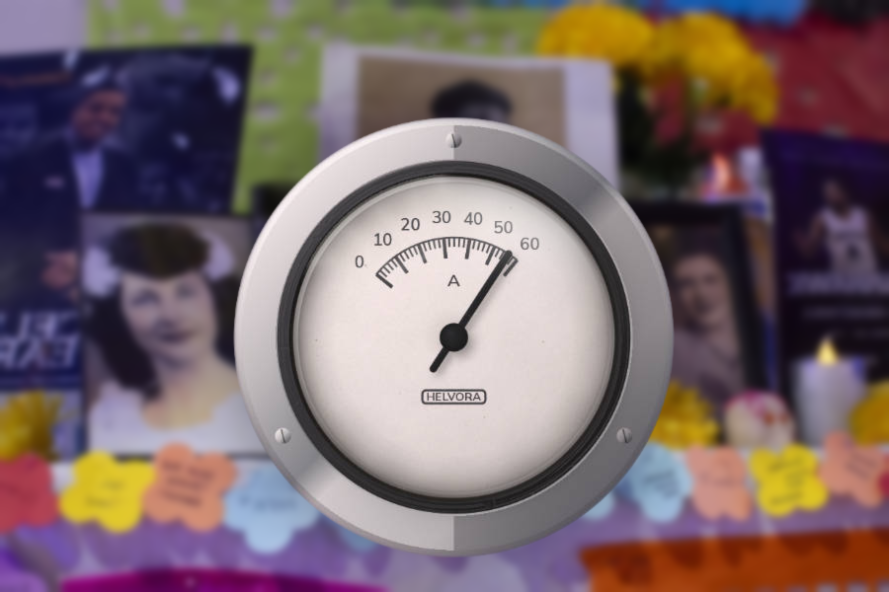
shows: 56 A
